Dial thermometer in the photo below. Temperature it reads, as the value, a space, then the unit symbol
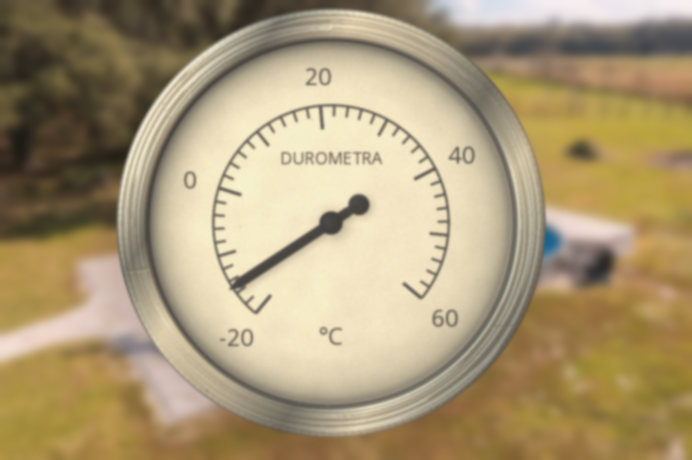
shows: -15 °C
